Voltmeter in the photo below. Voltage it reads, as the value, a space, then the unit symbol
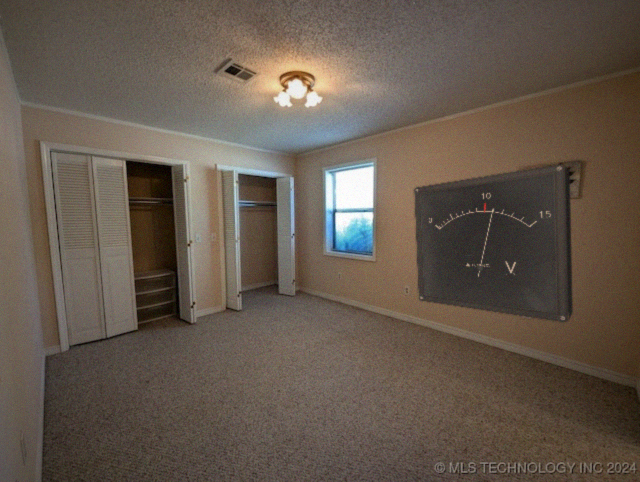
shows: 11 V
